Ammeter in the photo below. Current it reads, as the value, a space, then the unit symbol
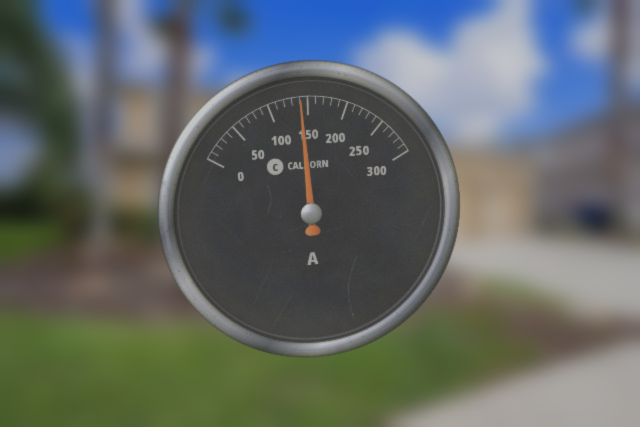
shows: 140 A
